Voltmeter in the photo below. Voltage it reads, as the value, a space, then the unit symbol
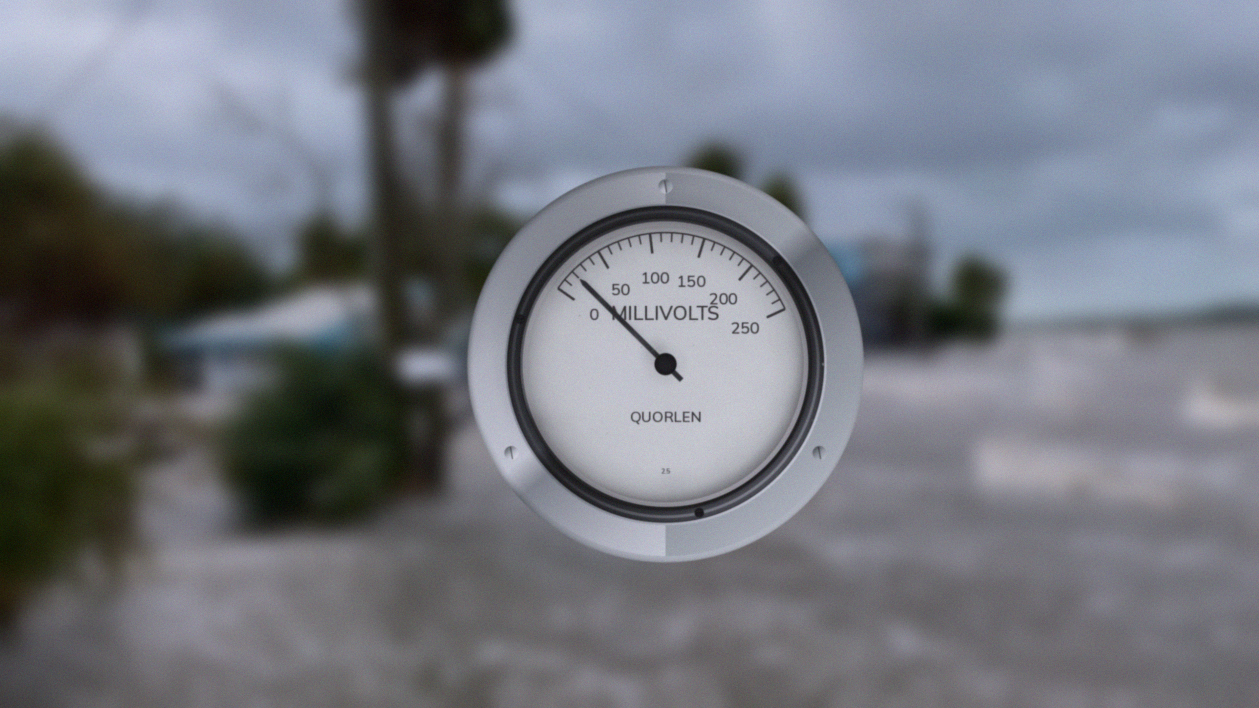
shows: 20 mV
